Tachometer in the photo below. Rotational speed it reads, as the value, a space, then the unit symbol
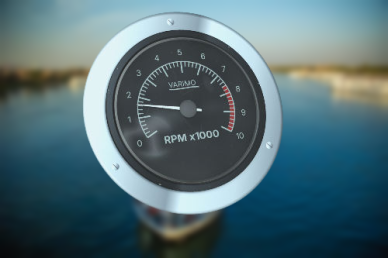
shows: 1600 rpm
